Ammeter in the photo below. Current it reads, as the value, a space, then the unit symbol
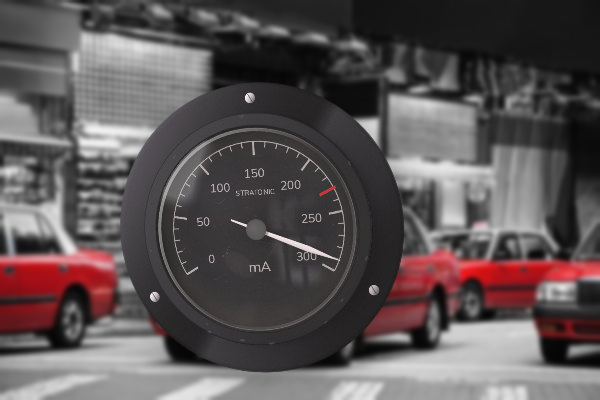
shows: 290 mA
